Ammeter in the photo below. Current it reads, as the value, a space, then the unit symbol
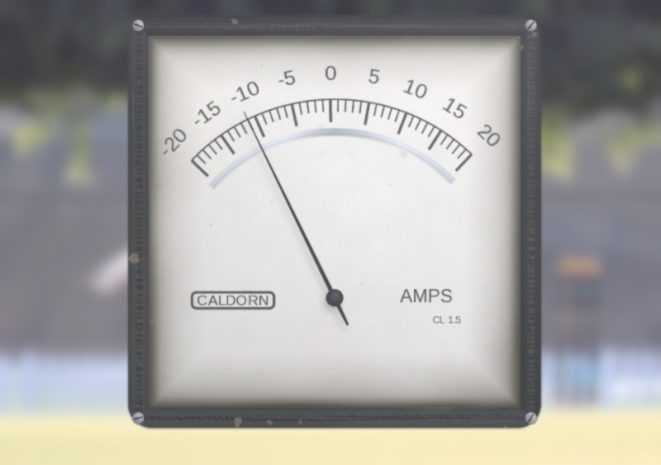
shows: -11 A
